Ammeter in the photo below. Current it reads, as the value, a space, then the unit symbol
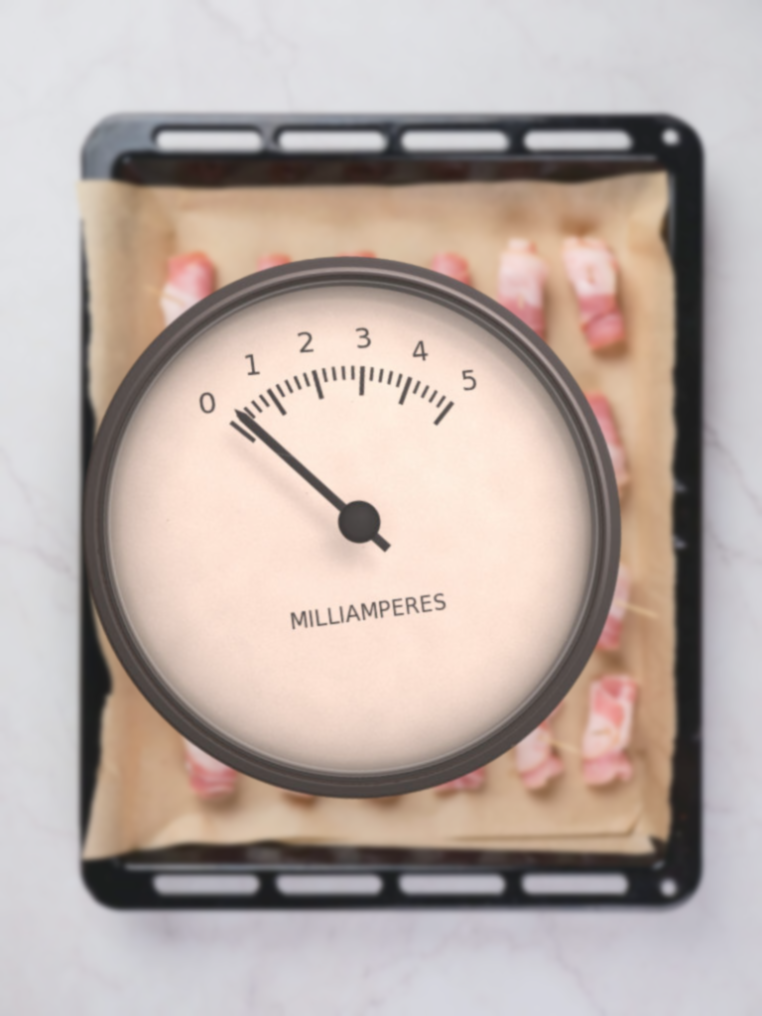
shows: 0.2 mA
